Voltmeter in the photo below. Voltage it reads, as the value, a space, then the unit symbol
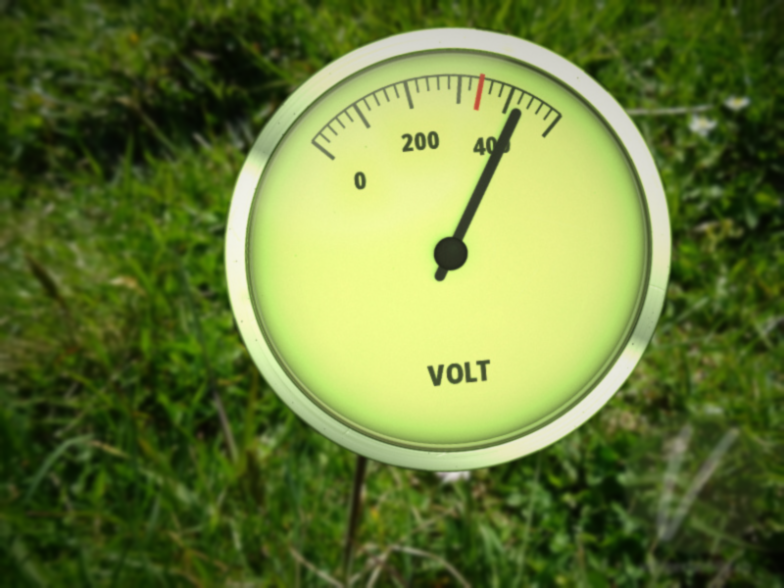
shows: 420 V
